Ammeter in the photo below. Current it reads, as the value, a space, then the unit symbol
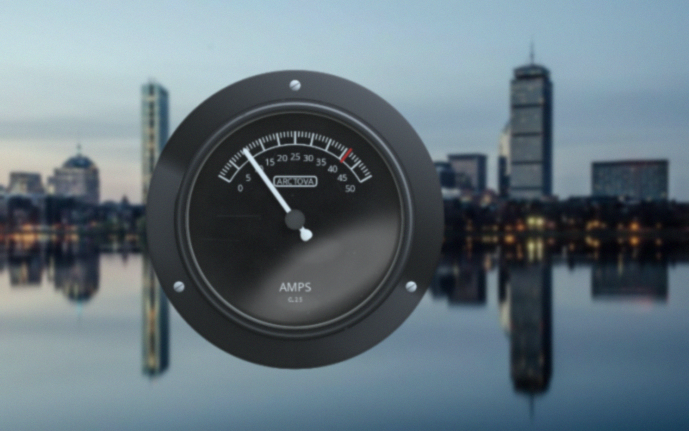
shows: 10 A
